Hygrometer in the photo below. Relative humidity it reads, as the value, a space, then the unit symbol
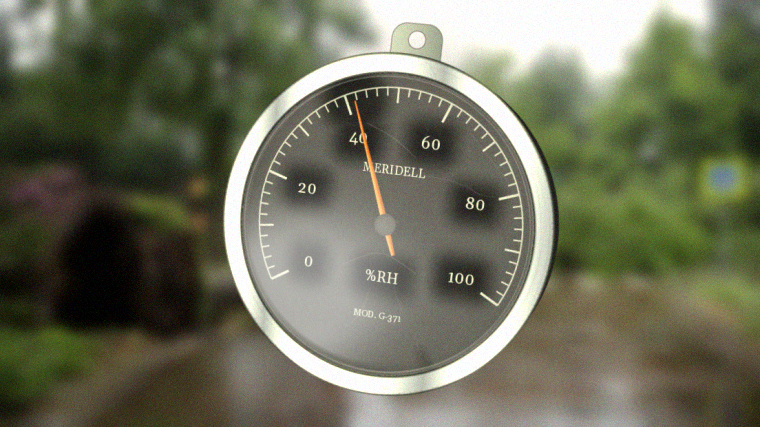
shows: 42 %
